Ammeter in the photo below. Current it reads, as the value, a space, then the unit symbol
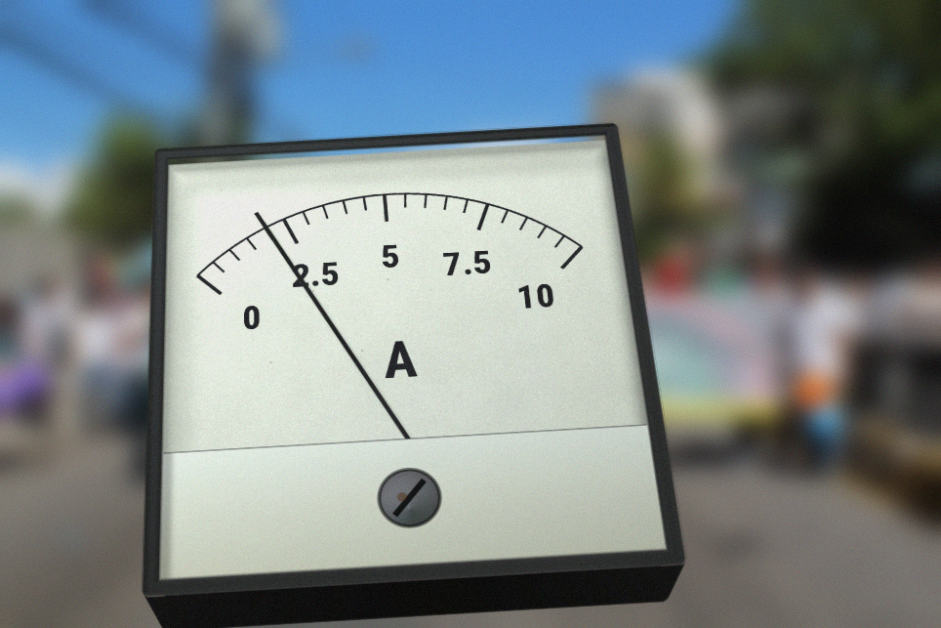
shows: 2 A
